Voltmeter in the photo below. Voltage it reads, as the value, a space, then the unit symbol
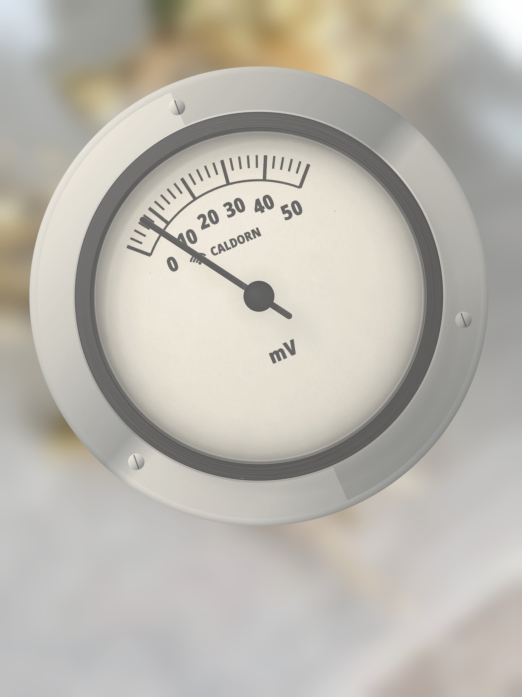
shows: 7 mV
